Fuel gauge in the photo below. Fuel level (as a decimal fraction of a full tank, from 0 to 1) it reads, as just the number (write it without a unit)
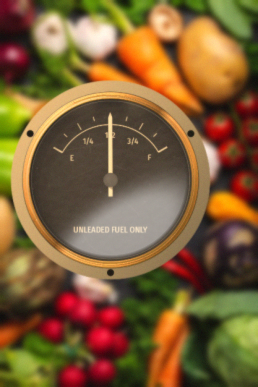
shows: 0.5
